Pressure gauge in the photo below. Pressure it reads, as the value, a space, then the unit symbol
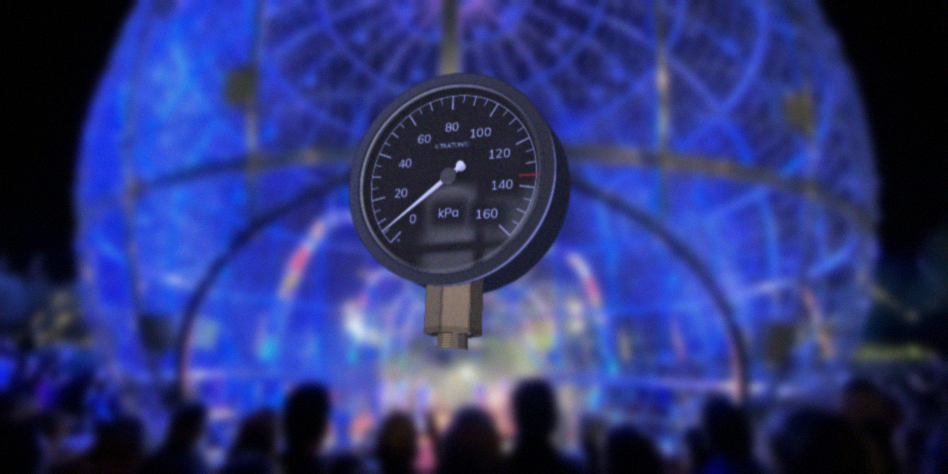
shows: 5 kPa
